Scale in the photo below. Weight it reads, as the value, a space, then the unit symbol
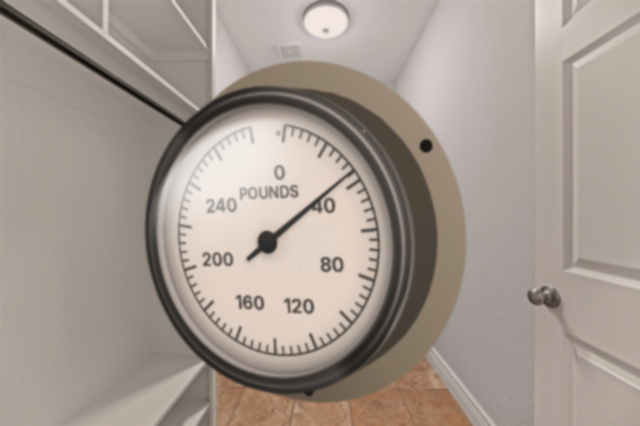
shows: 36 lb
